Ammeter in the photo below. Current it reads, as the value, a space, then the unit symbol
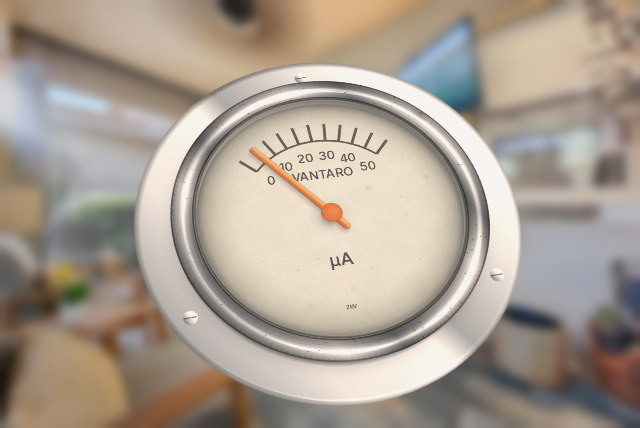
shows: 5 µA
